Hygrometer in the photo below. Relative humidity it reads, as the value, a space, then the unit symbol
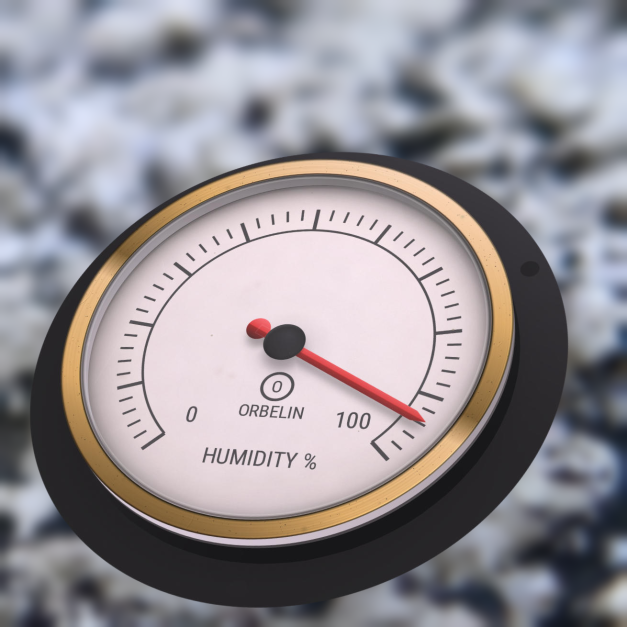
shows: 94 %
